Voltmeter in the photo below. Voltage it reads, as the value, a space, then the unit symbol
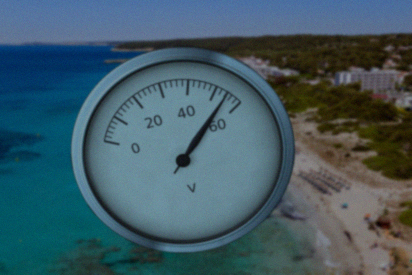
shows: 54 V
